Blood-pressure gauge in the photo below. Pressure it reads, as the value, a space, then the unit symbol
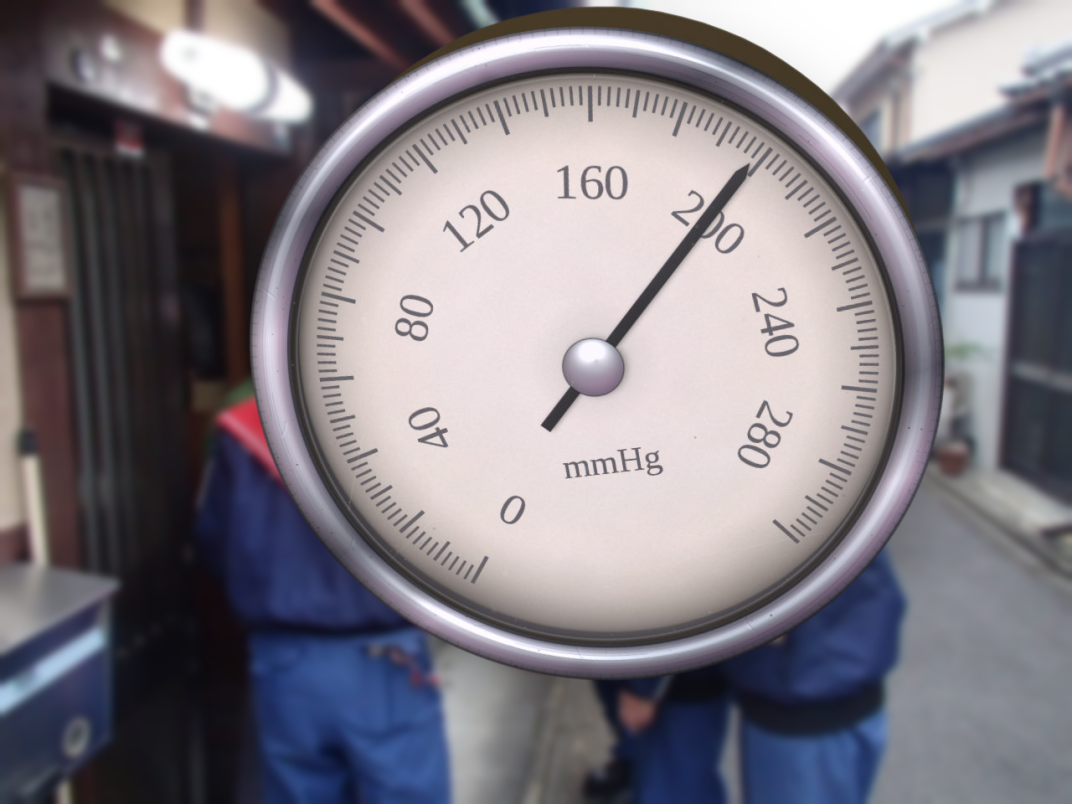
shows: 198 mmHg
